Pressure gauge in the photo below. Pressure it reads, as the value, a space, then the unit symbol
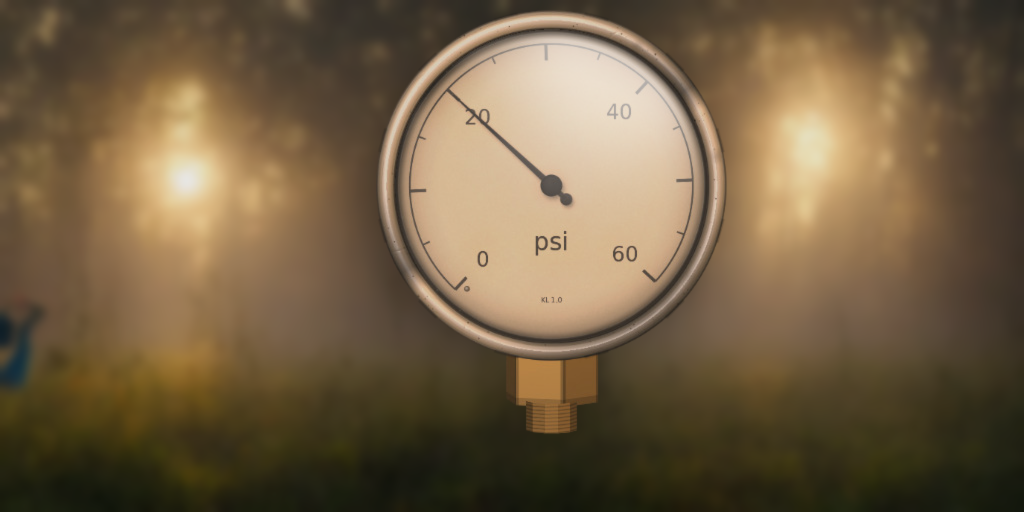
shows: 20 psi
